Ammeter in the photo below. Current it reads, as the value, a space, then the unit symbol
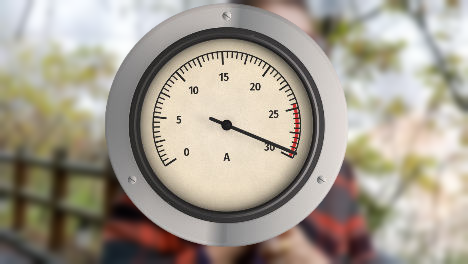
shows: 29.5 A
